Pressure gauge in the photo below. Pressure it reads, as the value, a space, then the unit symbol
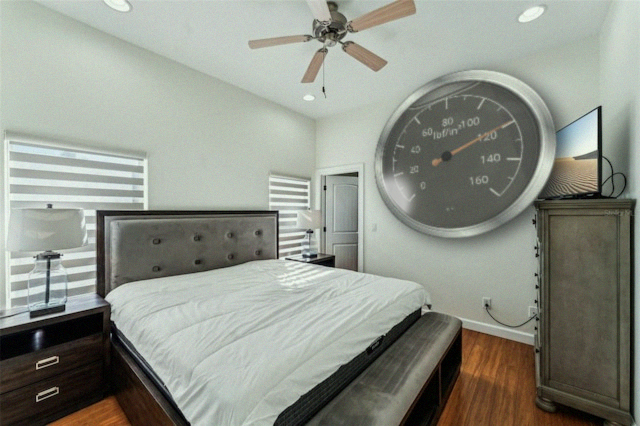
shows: 120 psi
